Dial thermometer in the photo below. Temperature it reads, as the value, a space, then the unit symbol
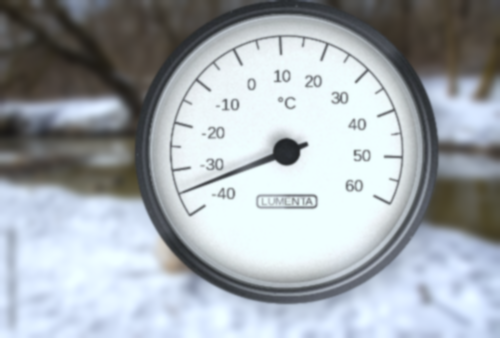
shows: -35 °C
